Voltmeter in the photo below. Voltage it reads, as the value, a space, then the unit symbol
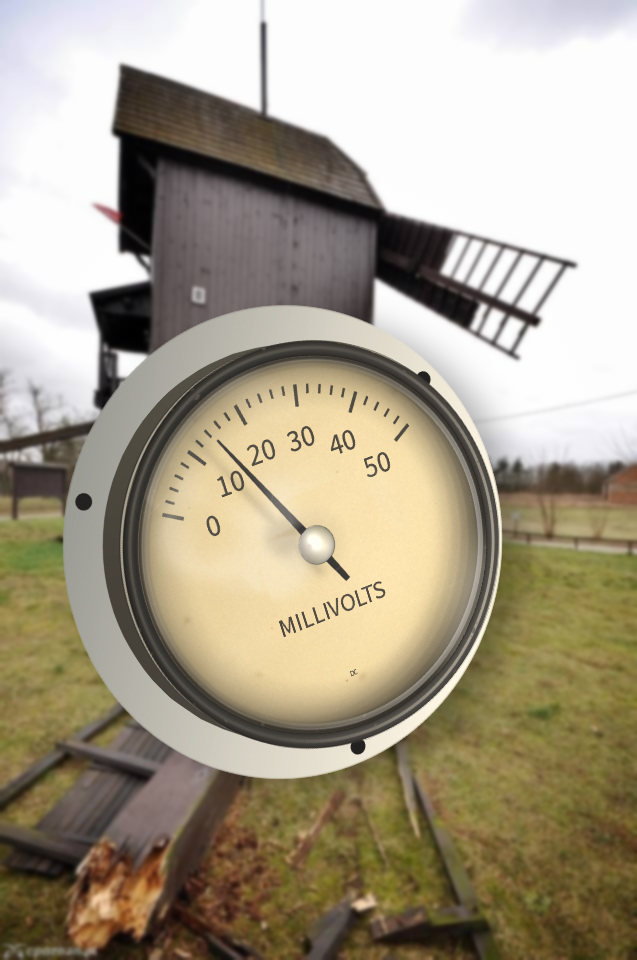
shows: 14 mV
